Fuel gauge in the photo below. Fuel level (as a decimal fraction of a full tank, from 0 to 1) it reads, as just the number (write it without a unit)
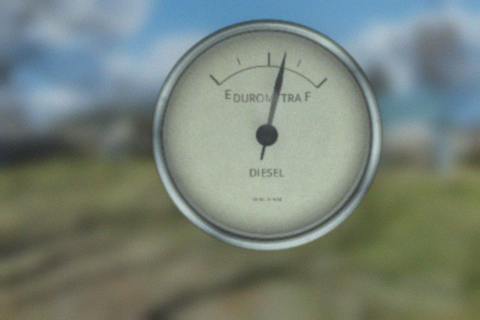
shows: 0.625
